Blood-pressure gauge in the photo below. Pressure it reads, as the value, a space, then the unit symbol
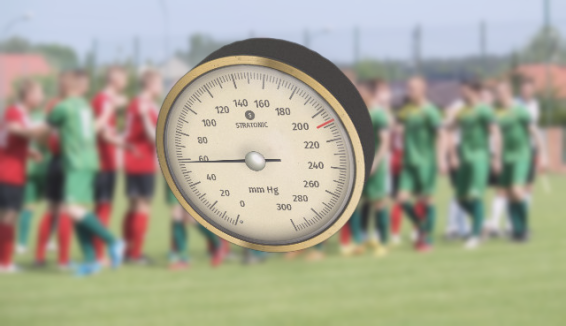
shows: 60 mmHg
